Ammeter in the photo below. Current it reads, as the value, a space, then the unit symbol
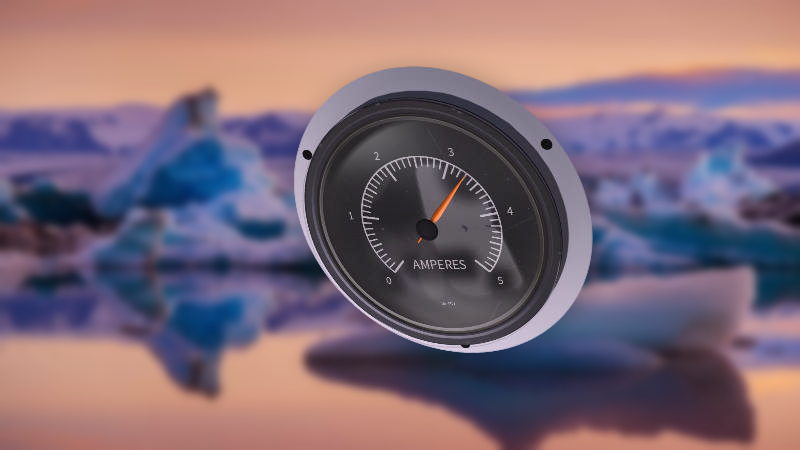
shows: 3.3 A
